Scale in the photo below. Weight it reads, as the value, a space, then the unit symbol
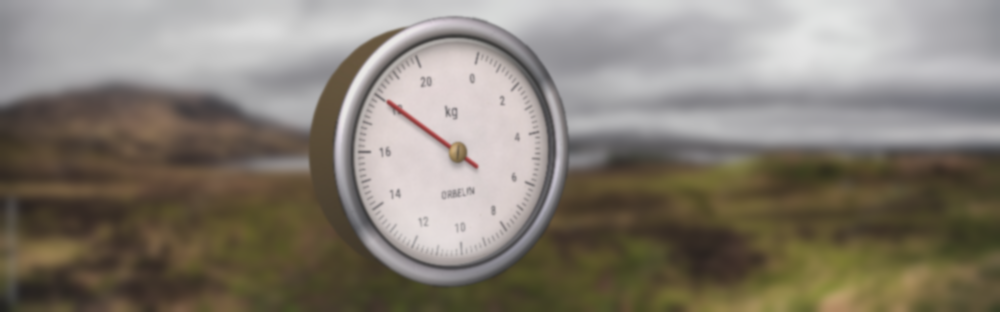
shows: 18 kg
